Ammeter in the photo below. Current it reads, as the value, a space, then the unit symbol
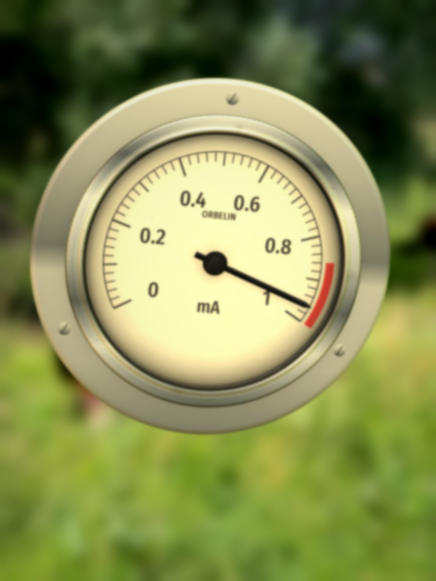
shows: 0.96 mA
